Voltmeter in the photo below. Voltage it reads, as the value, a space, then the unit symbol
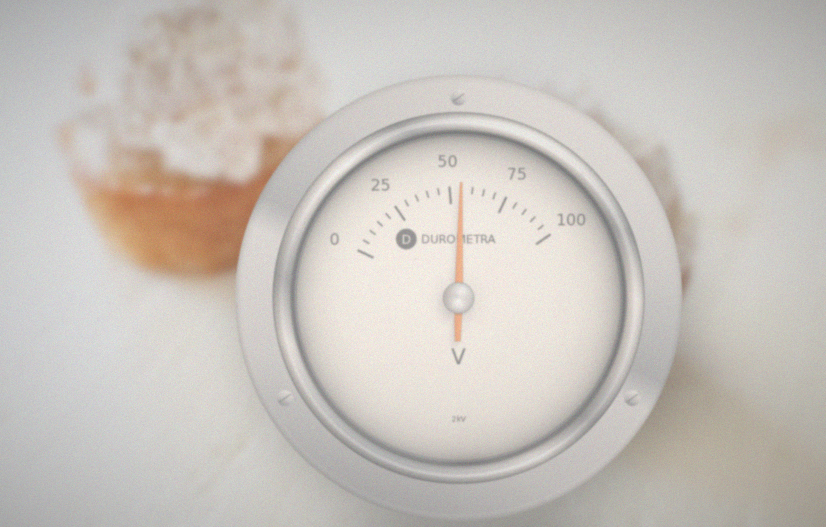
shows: 55 V
